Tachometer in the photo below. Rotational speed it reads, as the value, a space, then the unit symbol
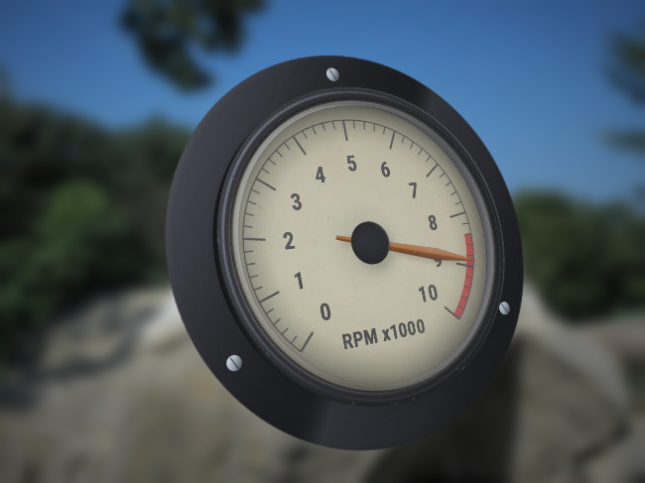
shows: 8900 rpm
